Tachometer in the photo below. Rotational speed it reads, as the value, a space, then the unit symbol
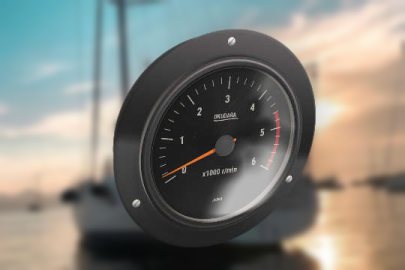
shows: 200 rpm
